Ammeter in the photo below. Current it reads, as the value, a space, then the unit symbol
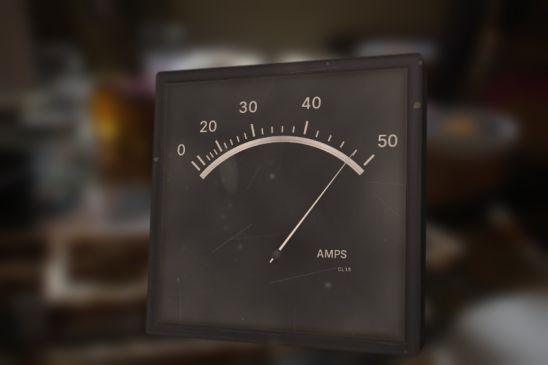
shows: 48 A
